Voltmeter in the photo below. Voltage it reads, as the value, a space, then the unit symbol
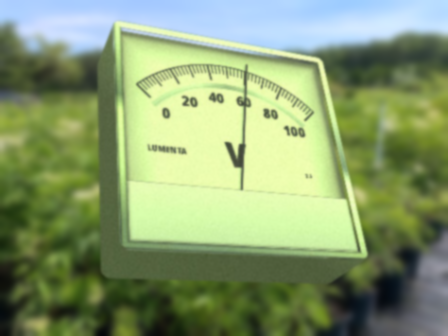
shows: 60 V
